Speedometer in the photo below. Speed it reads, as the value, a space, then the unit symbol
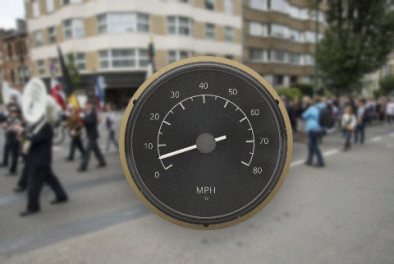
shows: 5 mph
